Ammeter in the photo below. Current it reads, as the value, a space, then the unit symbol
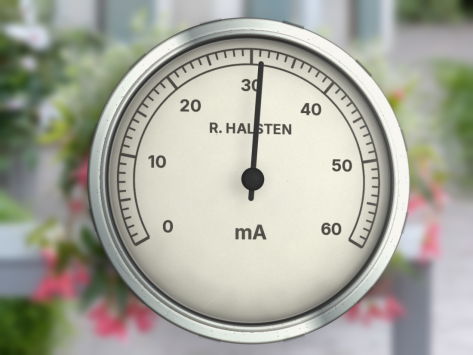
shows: 31 mA
